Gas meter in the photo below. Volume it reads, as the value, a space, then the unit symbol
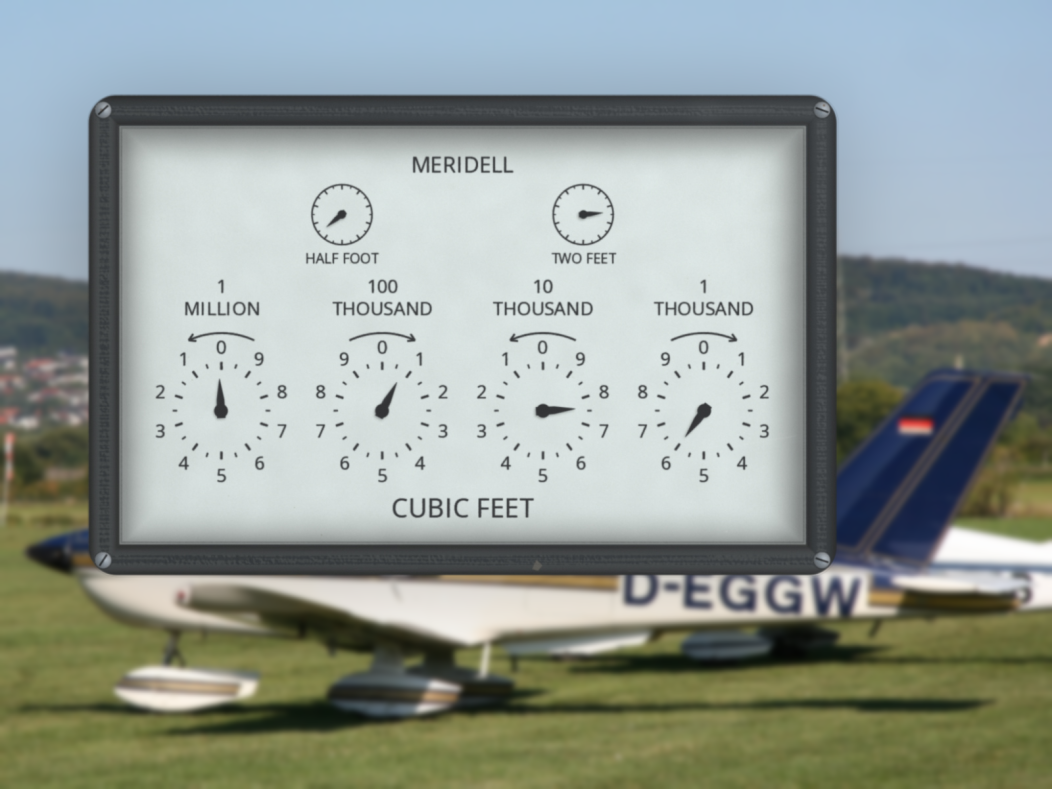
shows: 7600 ft³
